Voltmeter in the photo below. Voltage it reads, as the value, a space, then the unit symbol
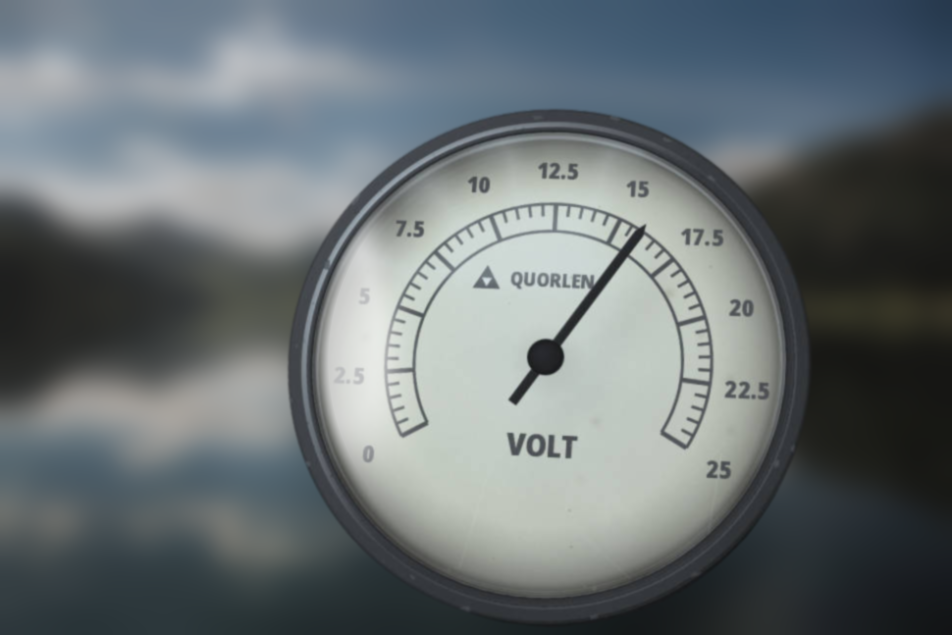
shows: 16 V
